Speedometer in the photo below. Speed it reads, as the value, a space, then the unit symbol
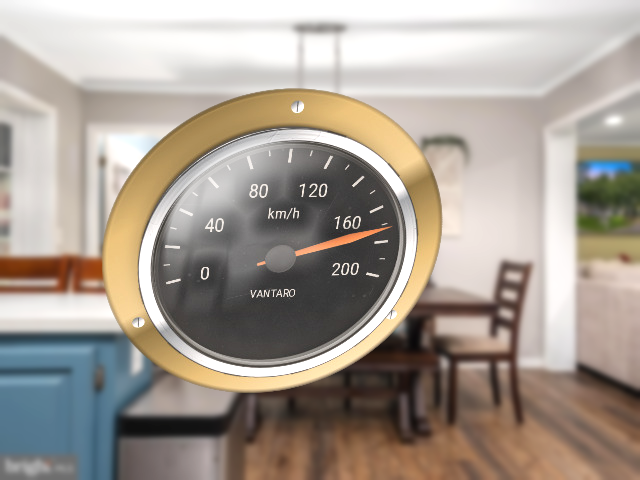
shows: 170 km/h
